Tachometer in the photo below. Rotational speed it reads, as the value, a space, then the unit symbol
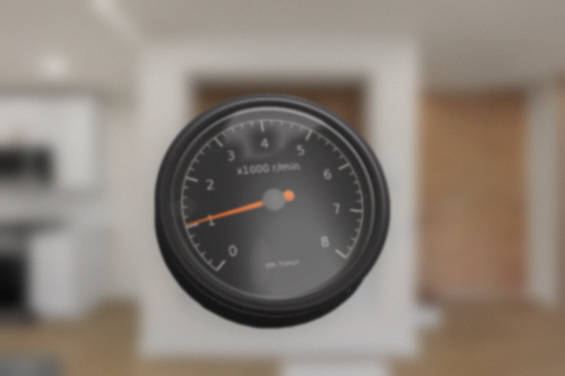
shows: 1000 rpm
